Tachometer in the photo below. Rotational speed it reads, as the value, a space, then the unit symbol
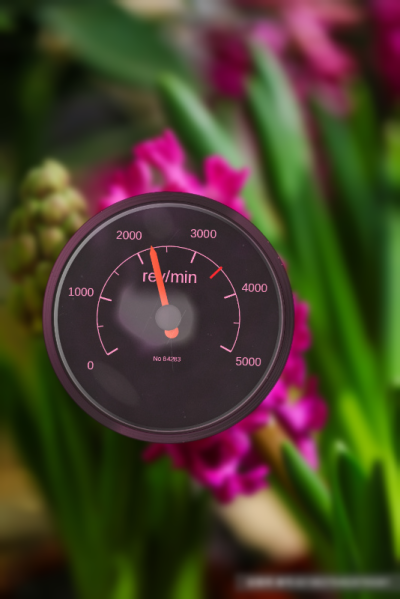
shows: 2250 rpm
